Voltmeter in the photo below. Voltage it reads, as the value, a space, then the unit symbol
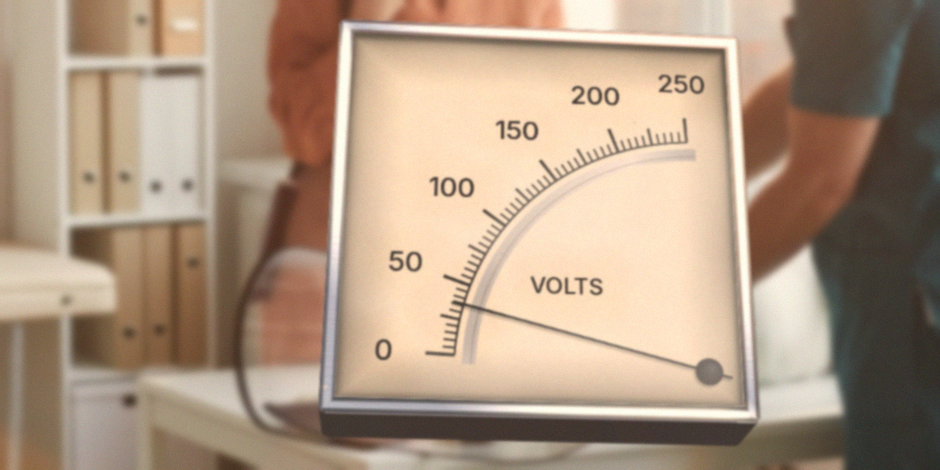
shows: 35 V
